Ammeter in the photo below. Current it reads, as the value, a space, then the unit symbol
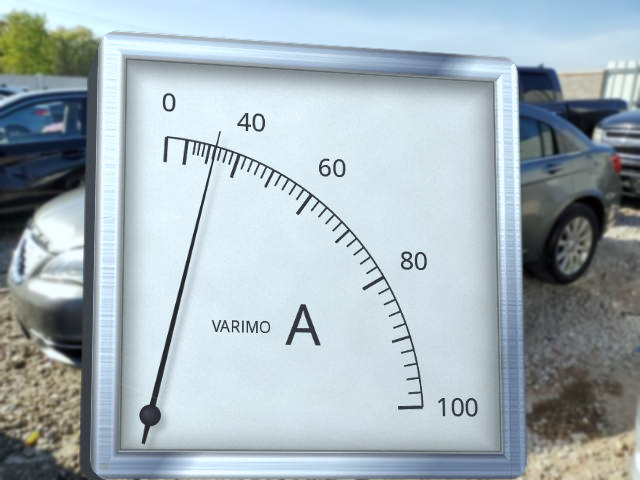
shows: 32 A
